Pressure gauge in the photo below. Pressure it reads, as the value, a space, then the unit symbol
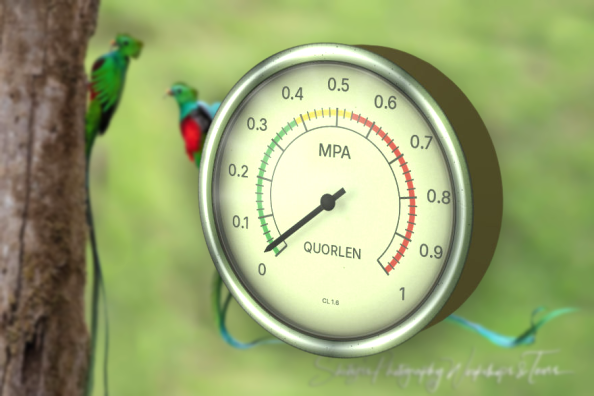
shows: 0.02 MPa
